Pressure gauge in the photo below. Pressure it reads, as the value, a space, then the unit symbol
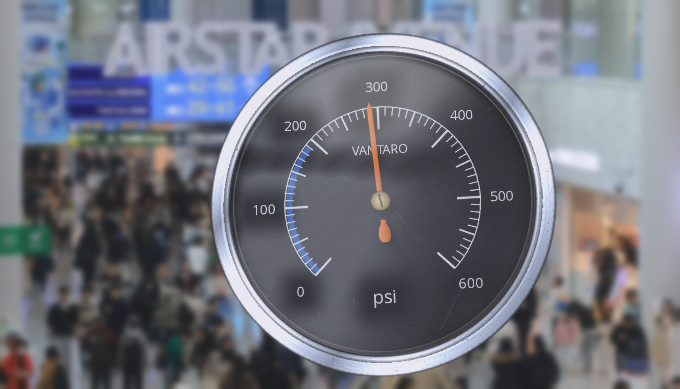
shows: 290 psi
